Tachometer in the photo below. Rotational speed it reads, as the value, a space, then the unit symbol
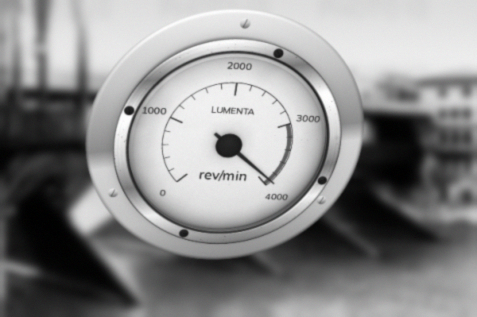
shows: 3900 rpm
